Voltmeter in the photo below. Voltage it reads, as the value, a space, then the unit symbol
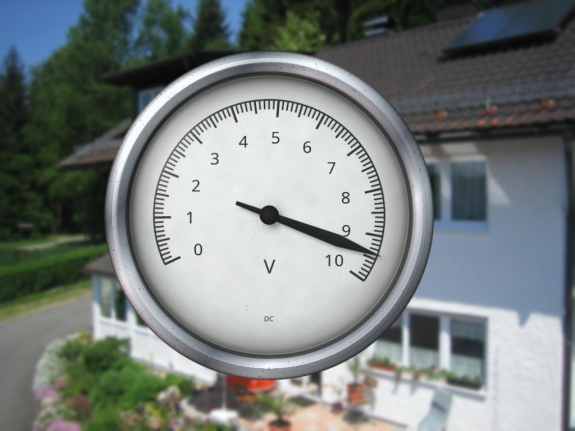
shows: 9.4 V
